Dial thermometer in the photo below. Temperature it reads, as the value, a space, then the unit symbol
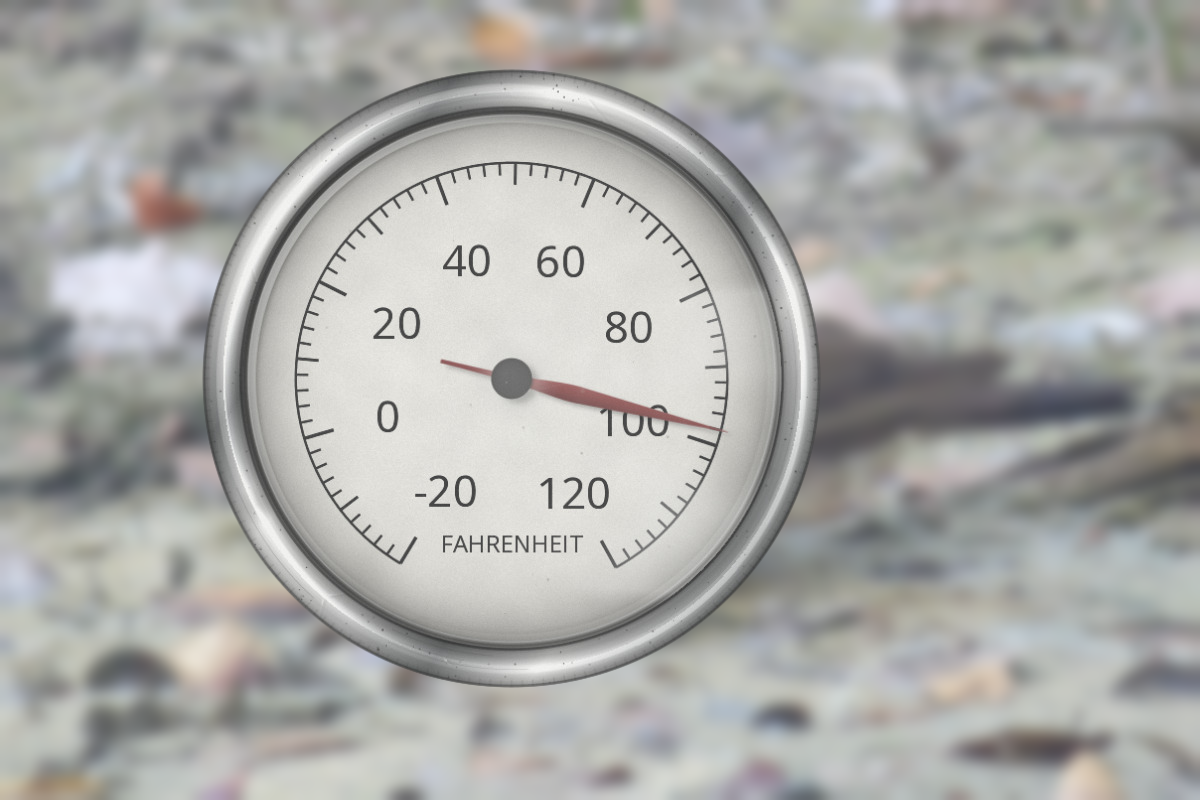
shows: 98 °F
